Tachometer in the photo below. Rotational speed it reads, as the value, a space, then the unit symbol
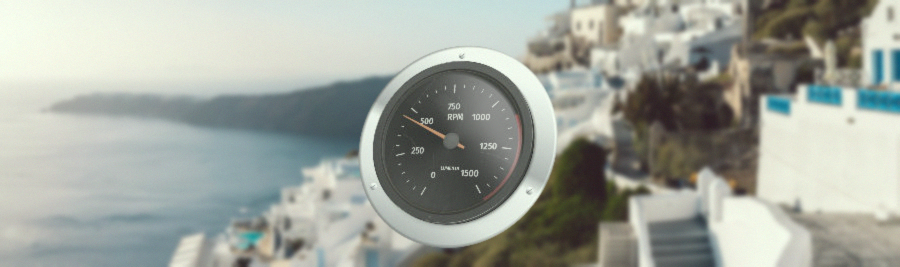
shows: 450 rpm
